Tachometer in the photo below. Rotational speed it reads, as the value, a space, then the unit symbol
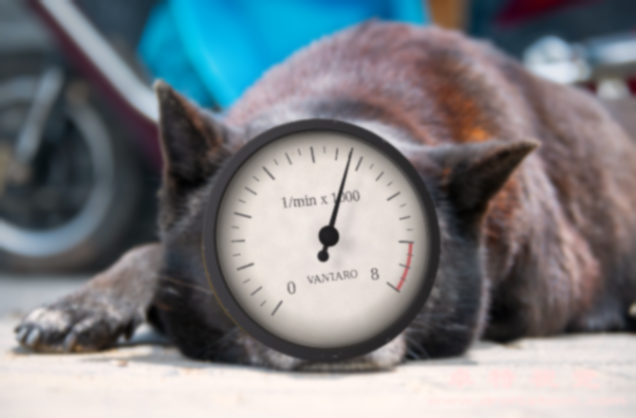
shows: 4750 rpm
